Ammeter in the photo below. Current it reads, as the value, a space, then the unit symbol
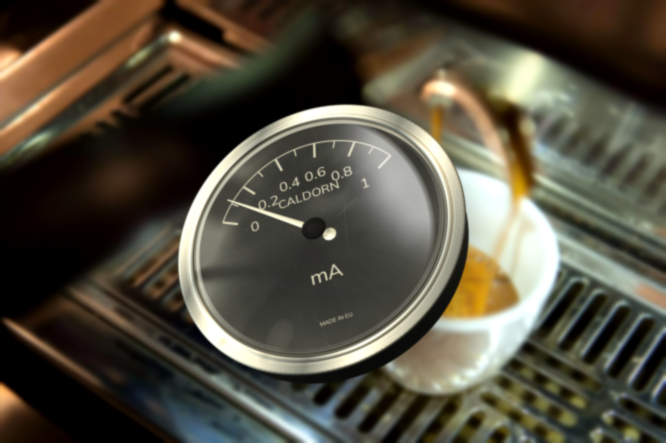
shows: 0.1 mA
